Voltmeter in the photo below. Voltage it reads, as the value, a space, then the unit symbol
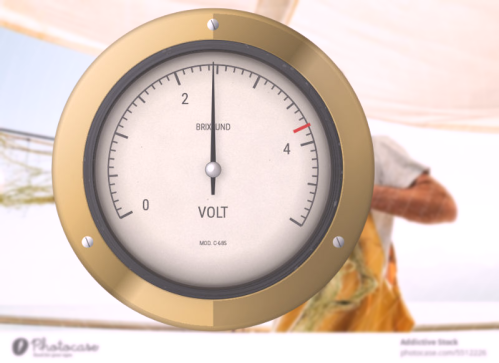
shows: 2.45 V
